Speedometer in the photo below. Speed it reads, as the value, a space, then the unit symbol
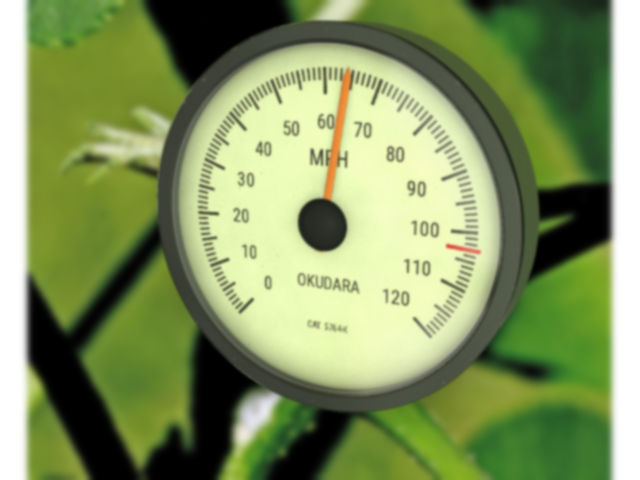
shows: 65 mph
